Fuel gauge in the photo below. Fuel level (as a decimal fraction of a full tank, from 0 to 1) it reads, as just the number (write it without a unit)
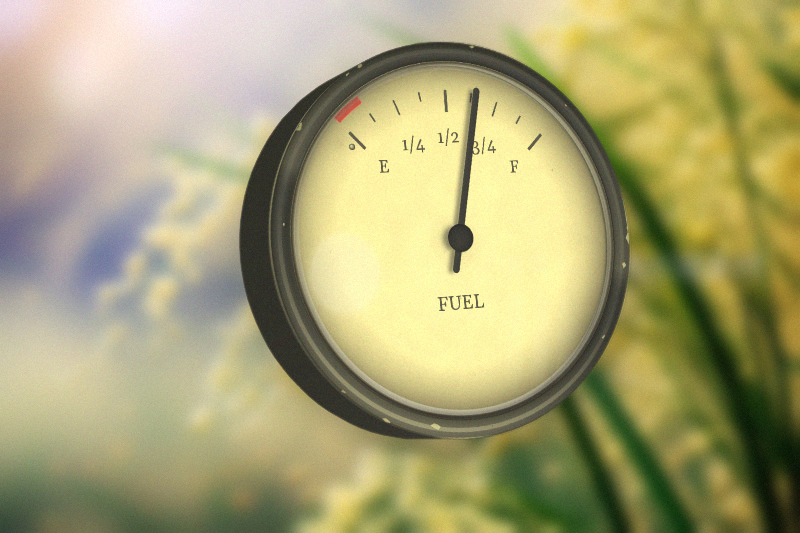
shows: 0.625
